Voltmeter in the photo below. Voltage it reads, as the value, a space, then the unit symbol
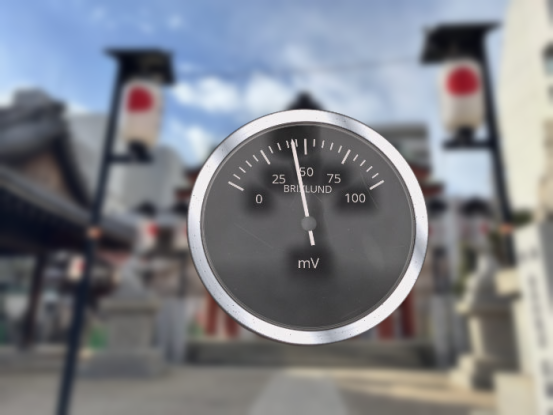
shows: 42.5 mV
